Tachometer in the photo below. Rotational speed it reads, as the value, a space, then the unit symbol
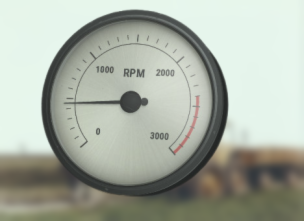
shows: 450 rpm
